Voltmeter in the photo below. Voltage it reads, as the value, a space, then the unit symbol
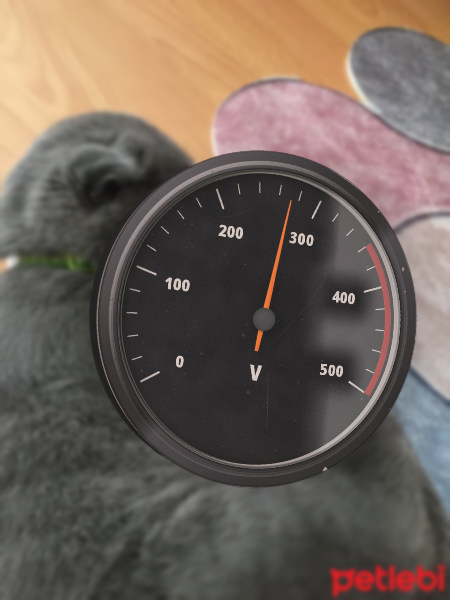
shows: 270 V
